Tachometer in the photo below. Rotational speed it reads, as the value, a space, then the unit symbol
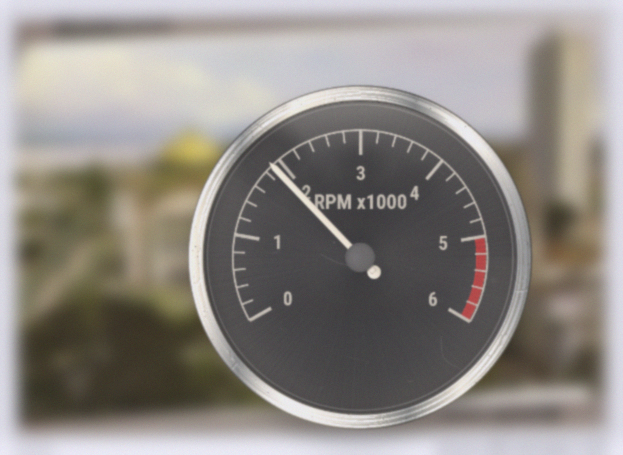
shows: 1900 rpm
